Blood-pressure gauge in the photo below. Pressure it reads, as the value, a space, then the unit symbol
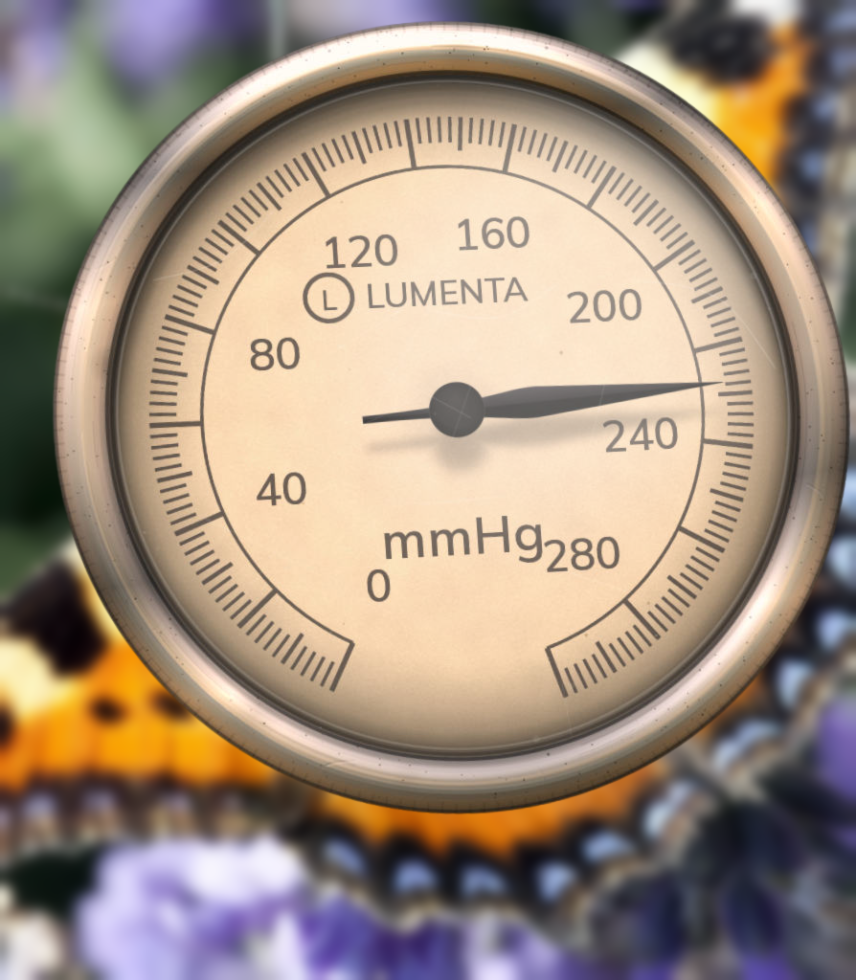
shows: 228 mmHg
